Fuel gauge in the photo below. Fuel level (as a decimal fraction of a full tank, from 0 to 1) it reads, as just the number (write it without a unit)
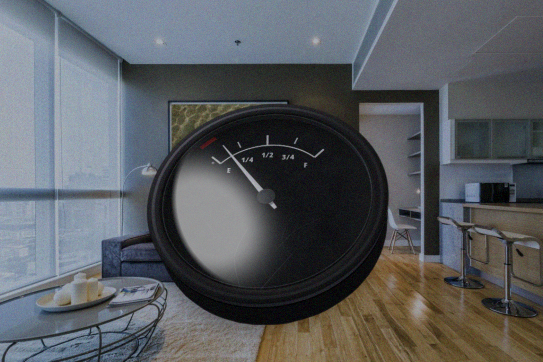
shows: 0.125
